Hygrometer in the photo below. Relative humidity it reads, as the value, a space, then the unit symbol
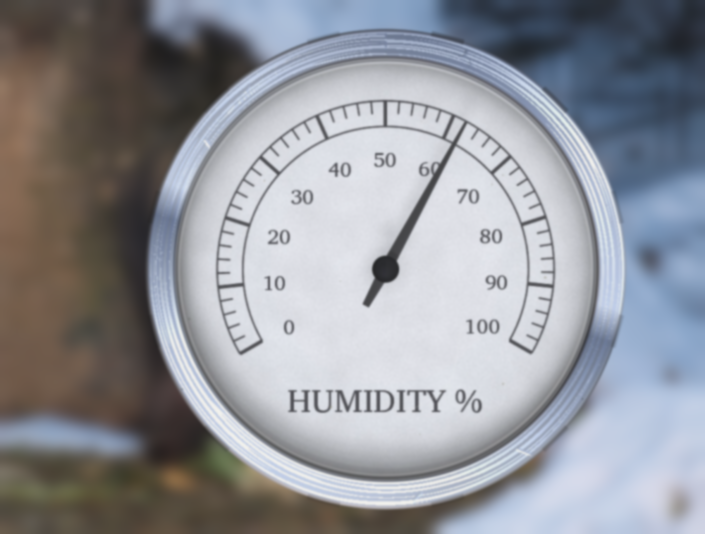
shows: 62 %
